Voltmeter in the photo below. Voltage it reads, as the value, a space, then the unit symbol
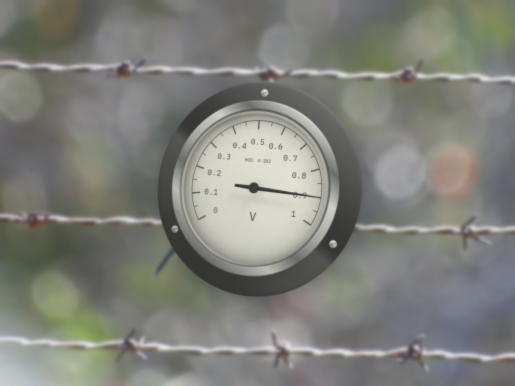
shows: 0.9 V
